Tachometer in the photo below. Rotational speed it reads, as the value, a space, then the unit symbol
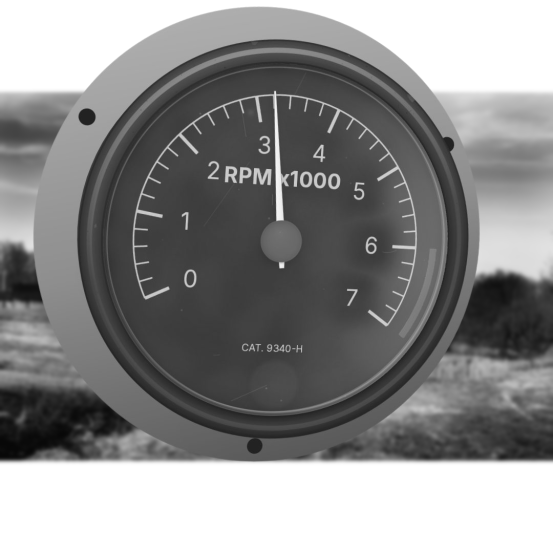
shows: 3200 rpm
